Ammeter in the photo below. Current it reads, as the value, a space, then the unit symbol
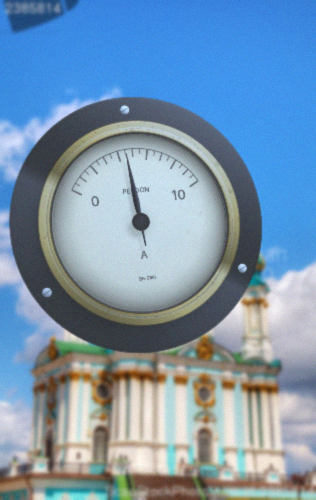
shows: 4.5 A
